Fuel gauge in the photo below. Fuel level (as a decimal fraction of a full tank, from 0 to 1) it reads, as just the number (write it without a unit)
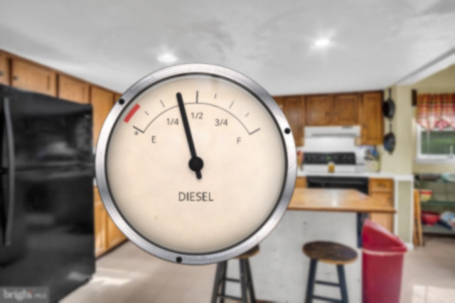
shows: 0.375
